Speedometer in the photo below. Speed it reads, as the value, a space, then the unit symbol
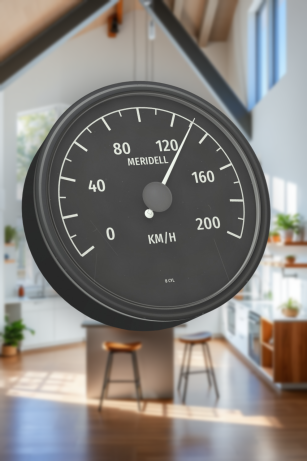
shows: 130 km/h
